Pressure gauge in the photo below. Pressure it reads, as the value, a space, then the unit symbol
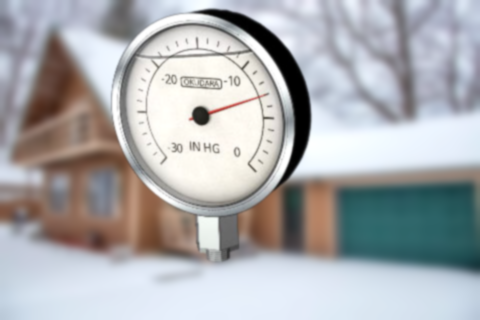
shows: -7 inHg
